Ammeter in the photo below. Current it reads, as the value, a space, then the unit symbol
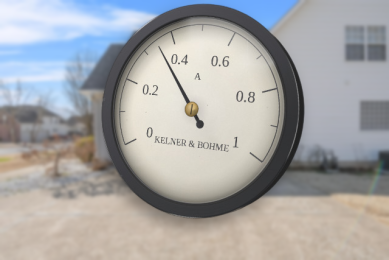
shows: 0.35 A
